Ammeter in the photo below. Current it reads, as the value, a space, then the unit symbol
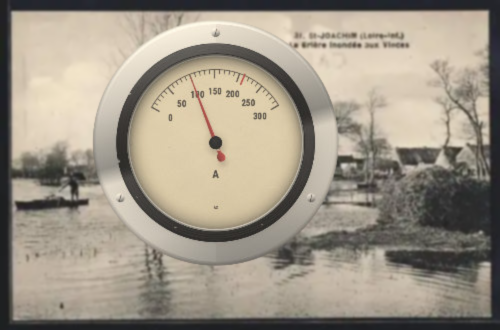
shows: 100 A
